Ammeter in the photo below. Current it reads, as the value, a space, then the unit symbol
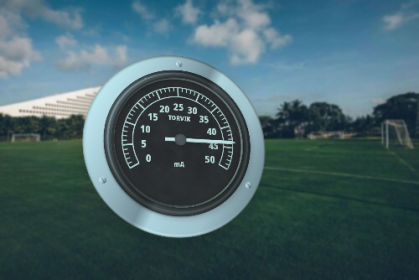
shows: 44 mA
